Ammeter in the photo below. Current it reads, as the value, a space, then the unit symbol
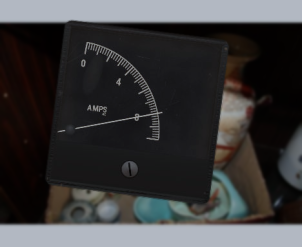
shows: 8 A
